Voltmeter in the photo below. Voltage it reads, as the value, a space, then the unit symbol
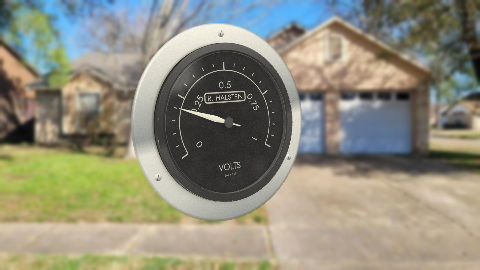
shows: 0.2 V
